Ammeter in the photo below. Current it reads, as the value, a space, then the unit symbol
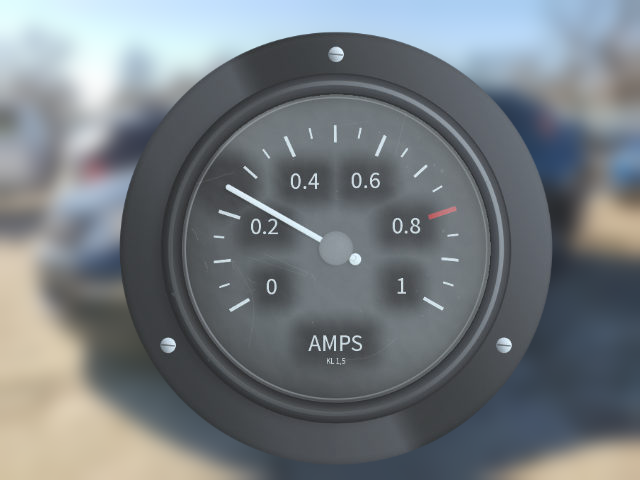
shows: 0.25 A
